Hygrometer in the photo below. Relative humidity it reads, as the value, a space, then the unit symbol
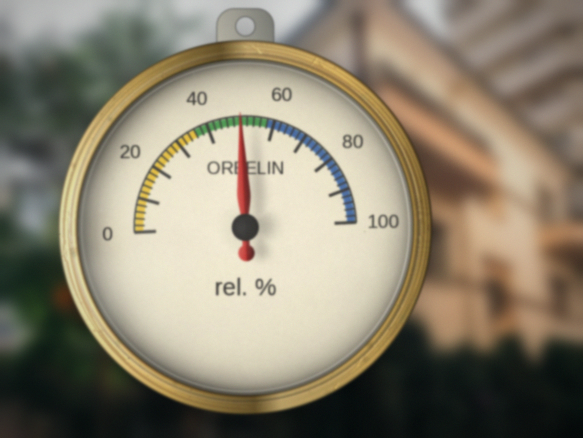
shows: 50 %
